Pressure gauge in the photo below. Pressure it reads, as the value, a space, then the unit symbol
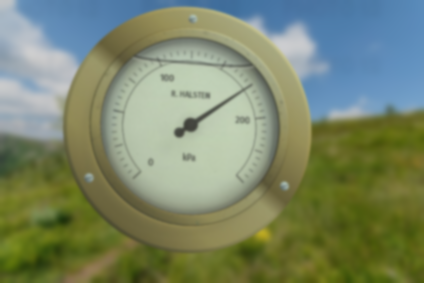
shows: 175 kPa
